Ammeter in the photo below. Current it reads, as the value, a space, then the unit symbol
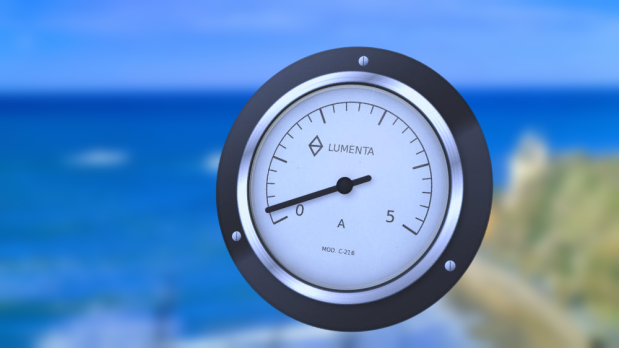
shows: 0.2 A
